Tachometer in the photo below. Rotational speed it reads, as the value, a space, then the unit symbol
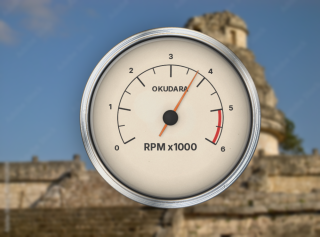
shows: 3750 rpm
